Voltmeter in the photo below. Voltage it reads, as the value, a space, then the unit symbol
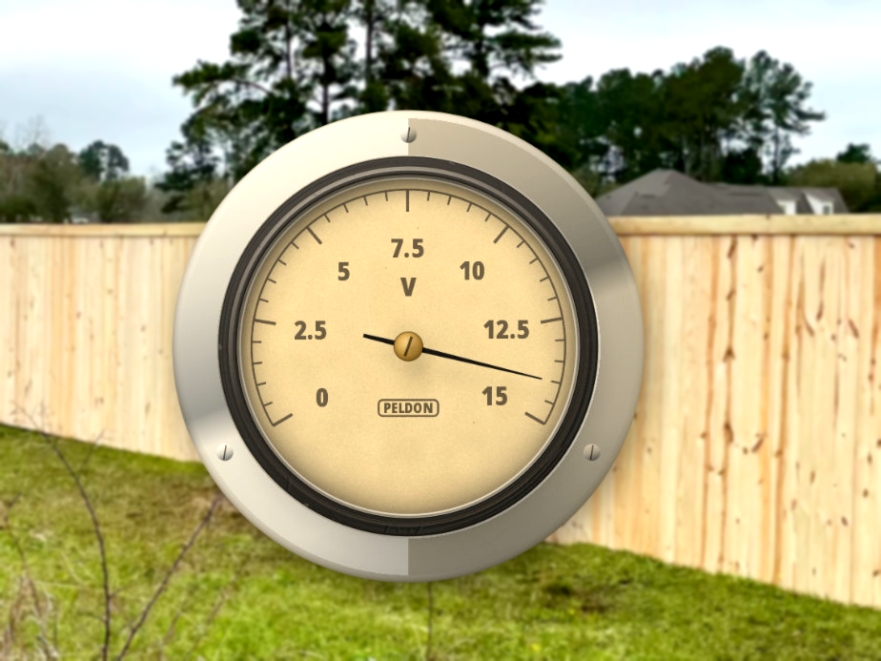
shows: 14 V
